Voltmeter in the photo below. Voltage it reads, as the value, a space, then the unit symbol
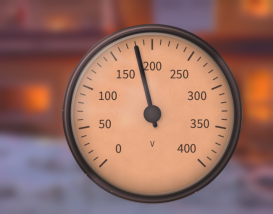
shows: 180 V
